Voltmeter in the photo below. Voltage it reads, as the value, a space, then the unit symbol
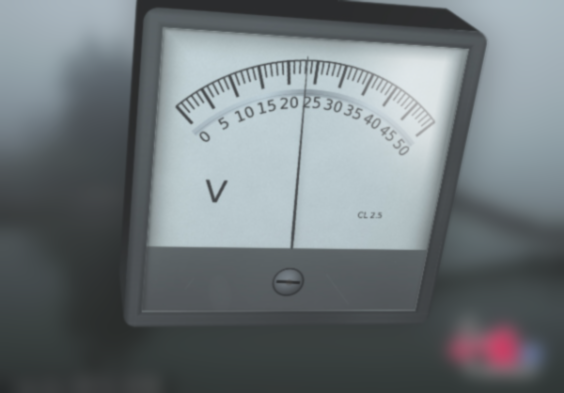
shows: 23 V
